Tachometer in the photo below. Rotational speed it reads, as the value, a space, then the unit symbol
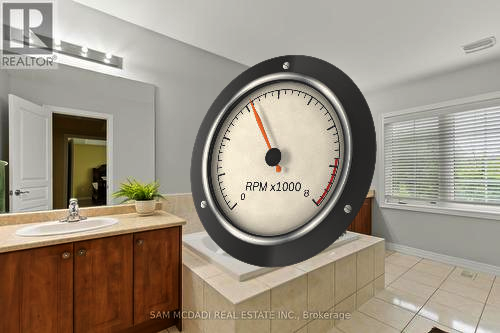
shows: 3200 rpm
